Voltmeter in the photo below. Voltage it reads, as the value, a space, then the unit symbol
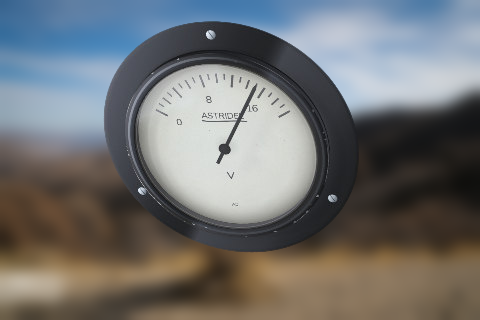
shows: 15 V
